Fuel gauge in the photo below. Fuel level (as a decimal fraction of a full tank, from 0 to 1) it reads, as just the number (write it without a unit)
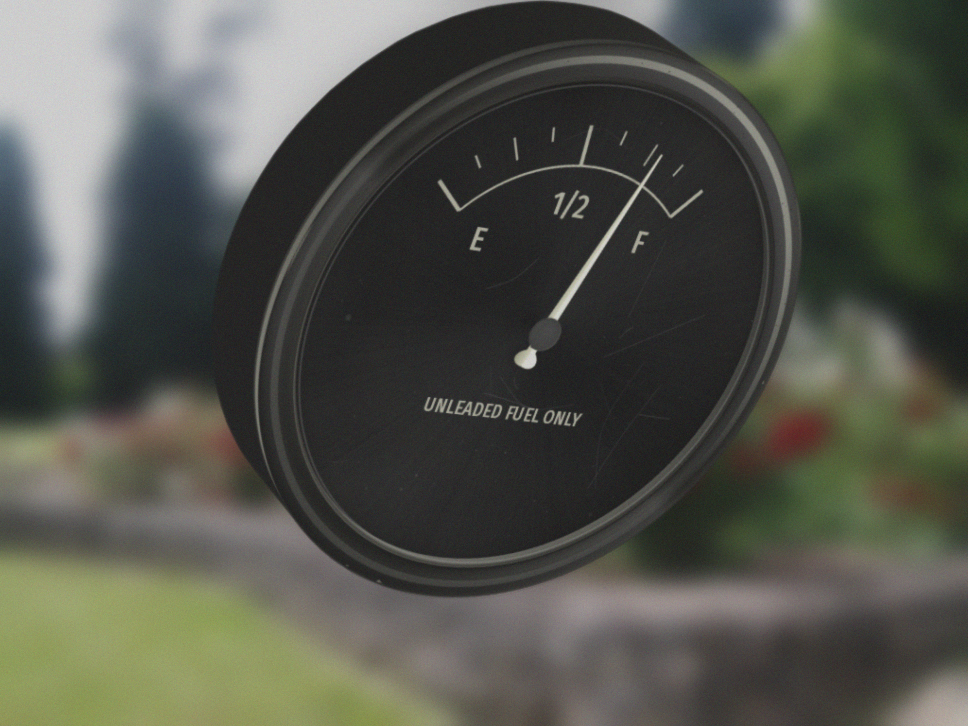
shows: 0.75
